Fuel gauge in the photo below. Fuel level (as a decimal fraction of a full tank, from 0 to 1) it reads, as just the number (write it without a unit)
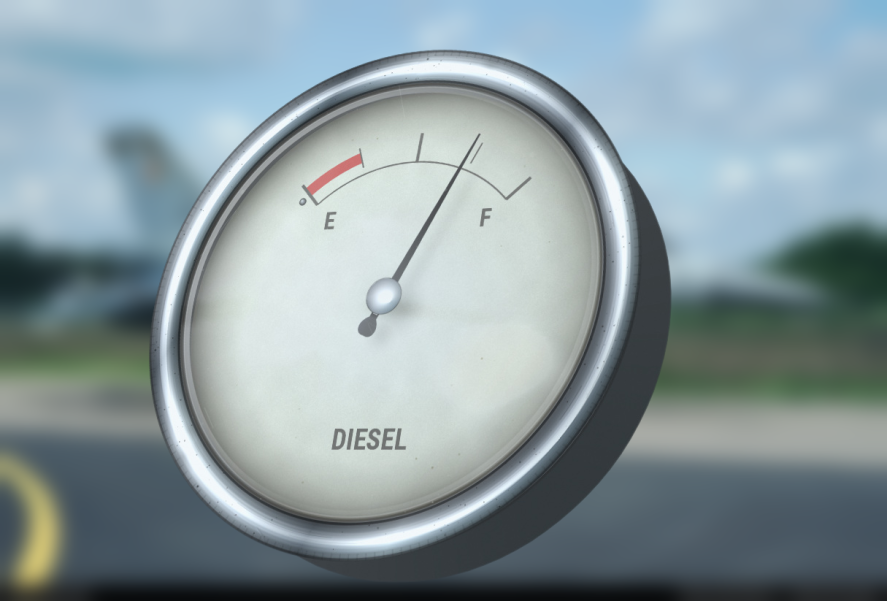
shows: 0.75
